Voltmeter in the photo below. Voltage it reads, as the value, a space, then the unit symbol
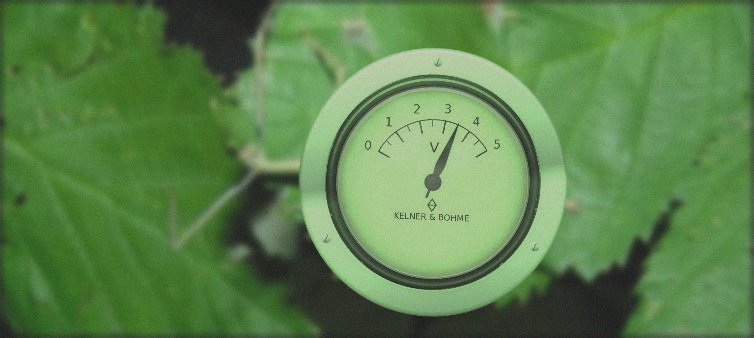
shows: 3.5 V
